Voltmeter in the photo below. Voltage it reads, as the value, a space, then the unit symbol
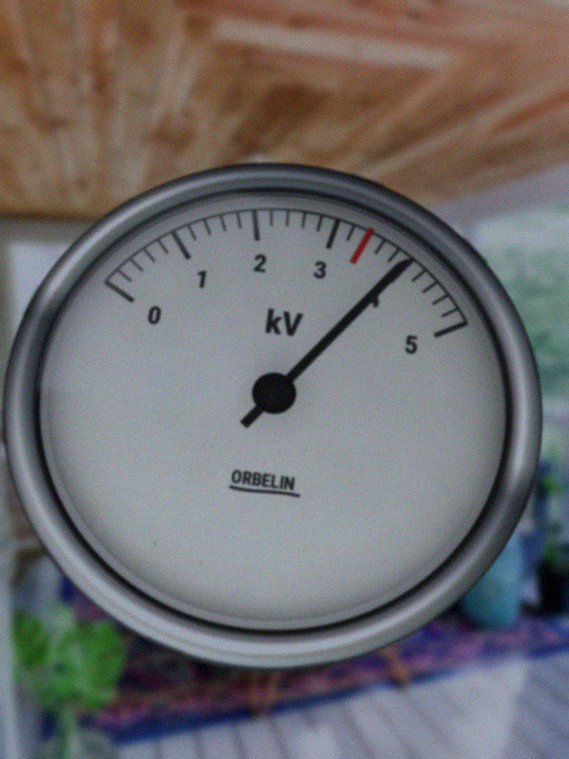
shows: 4 kV
